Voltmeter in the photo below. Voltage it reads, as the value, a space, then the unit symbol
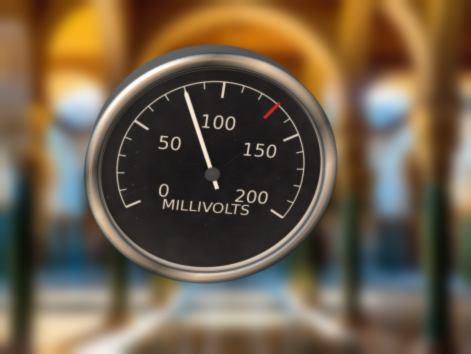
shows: 80 mV
